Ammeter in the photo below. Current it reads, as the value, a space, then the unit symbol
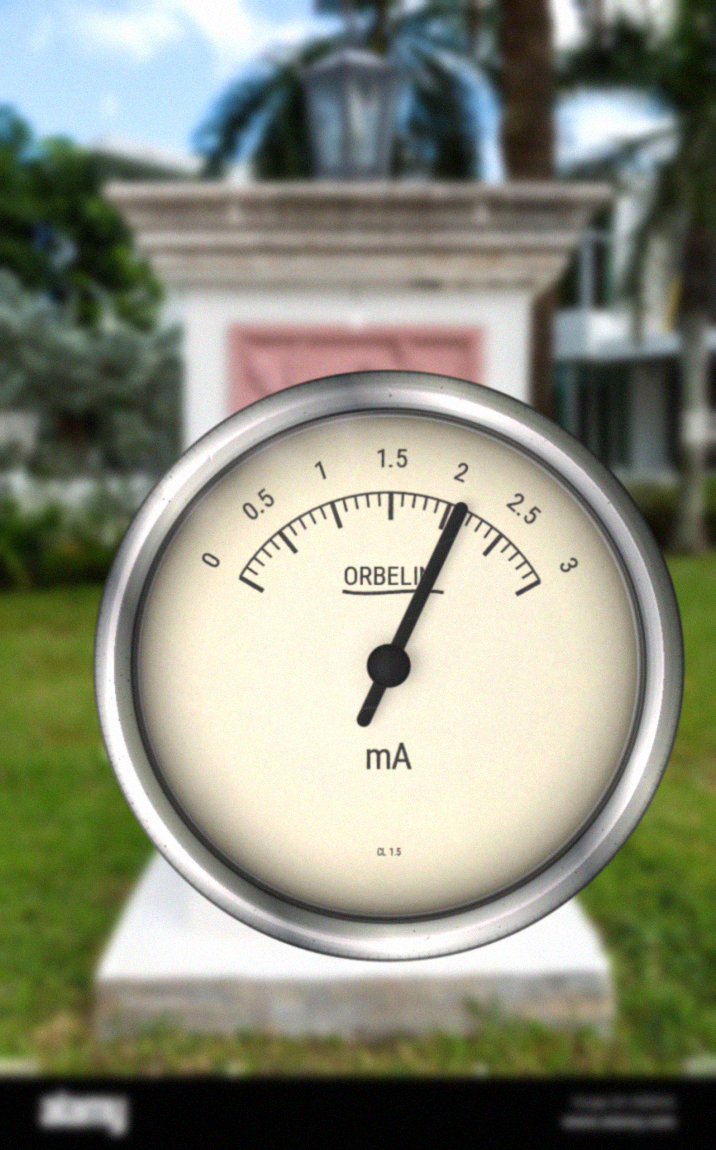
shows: 2.1 mA
